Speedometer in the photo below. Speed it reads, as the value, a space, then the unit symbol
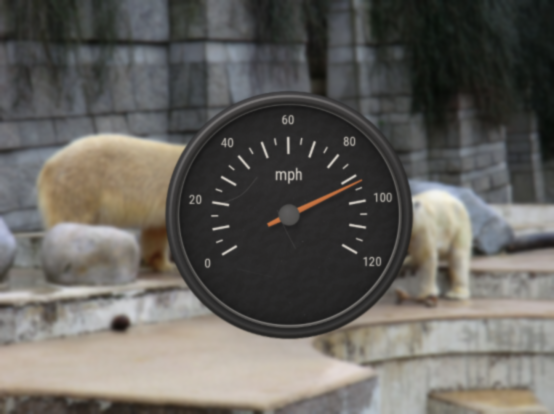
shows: 92.5 mph
